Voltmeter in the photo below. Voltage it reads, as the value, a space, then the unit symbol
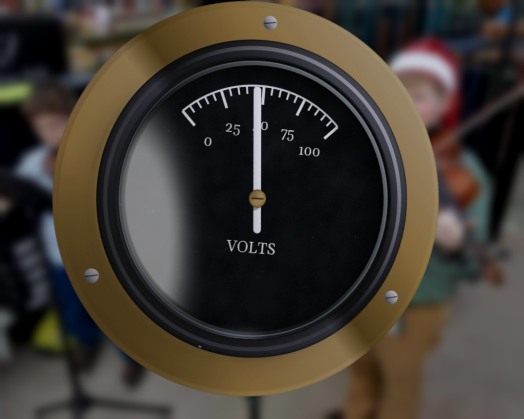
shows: 45 V
